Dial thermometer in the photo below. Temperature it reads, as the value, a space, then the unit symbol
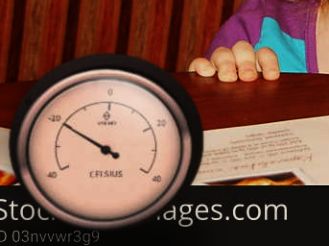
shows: -20 °C
